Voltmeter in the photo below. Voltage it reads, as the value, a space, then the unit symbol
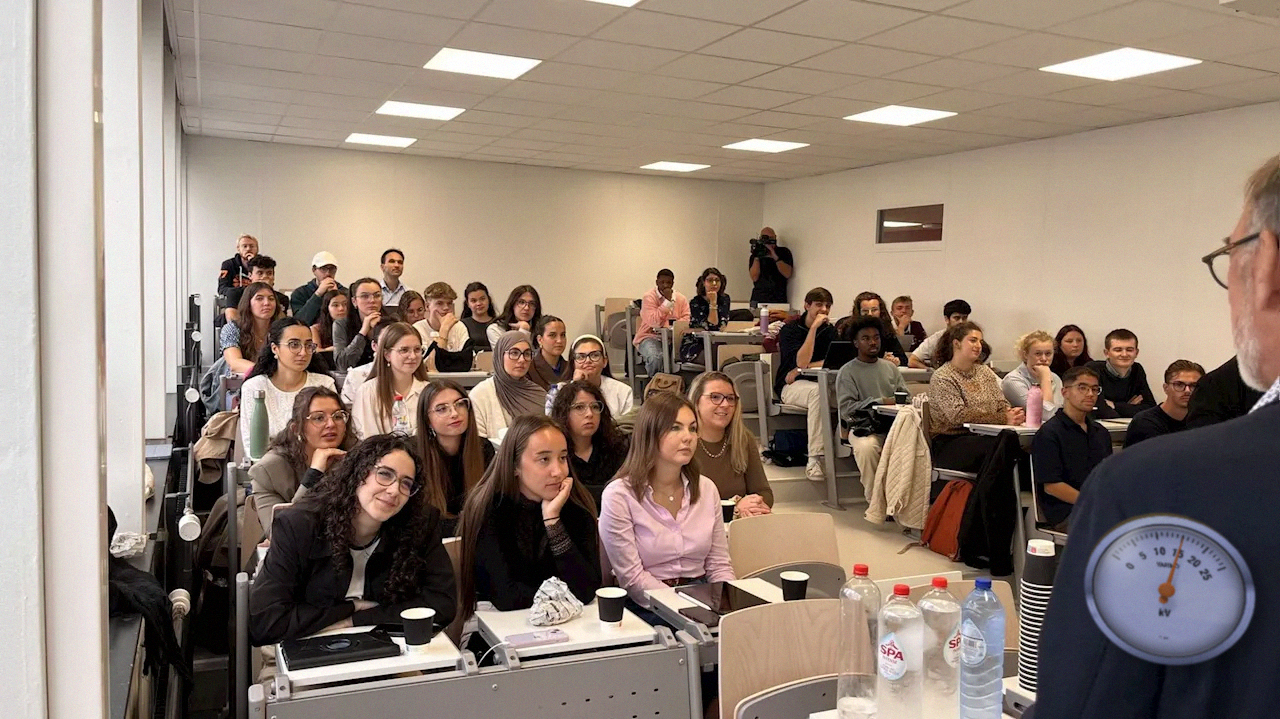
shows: 15 kV
